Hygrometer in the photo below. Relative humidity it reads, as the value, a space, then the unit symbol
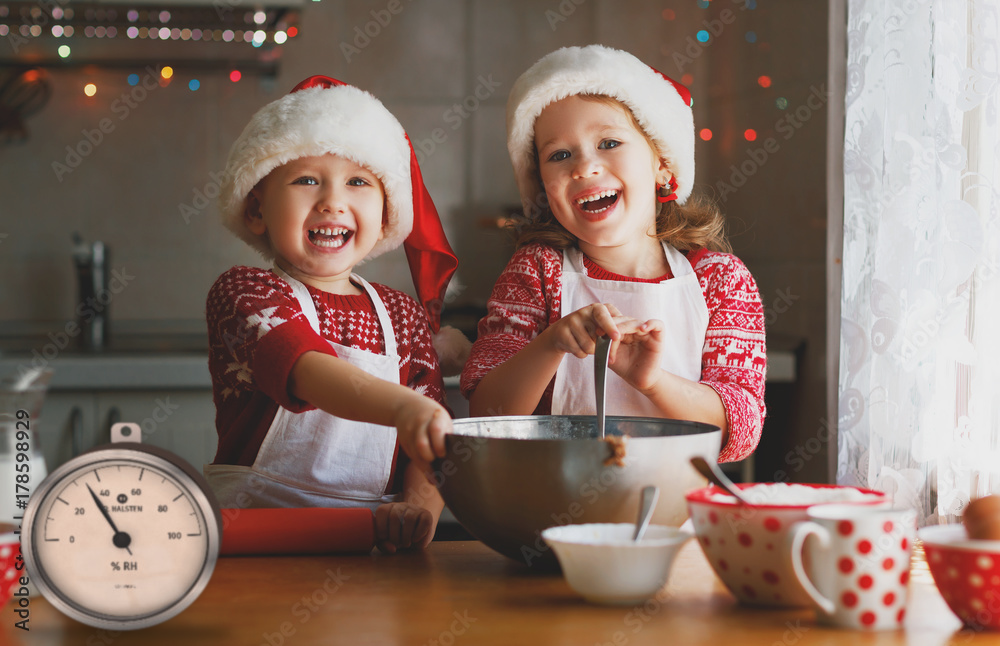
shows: 35 %
